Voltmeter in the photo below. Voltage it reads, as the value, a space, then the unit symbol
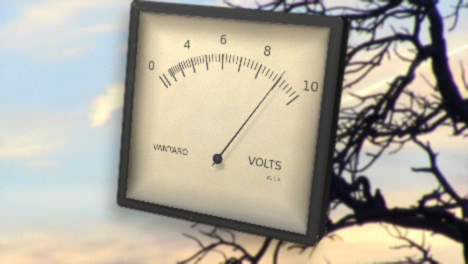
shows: 9 V
